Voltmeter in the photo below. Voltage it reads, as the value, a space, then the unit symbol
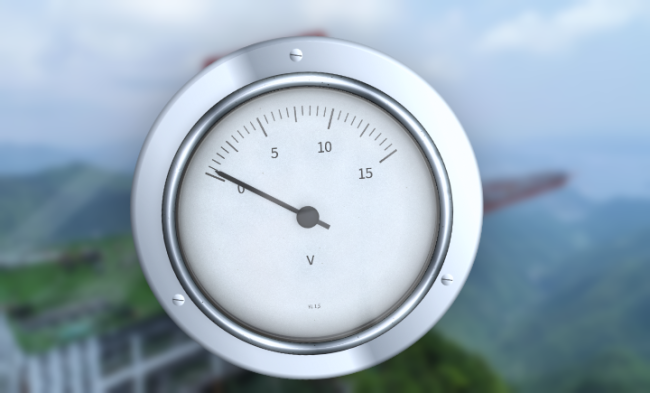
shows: 0.5 V
